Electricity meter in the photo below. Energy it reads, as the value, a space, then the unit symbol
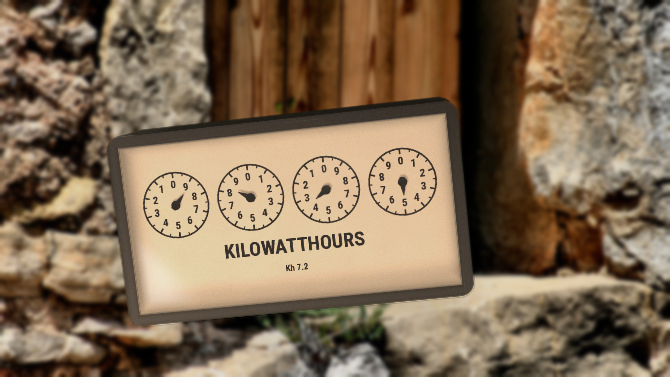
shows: 8835 kWh
